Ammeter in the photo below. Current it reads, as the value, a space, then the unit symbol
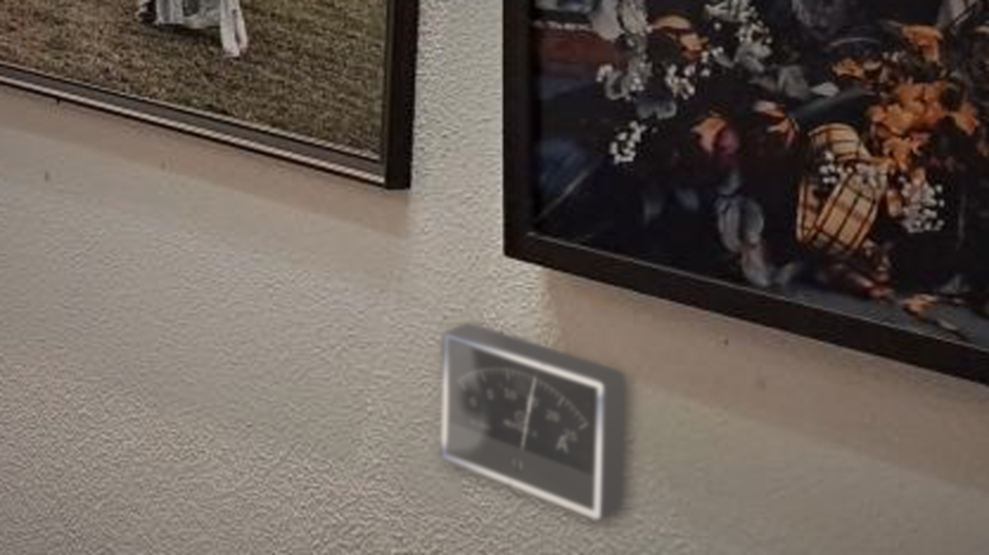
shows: 15 A
